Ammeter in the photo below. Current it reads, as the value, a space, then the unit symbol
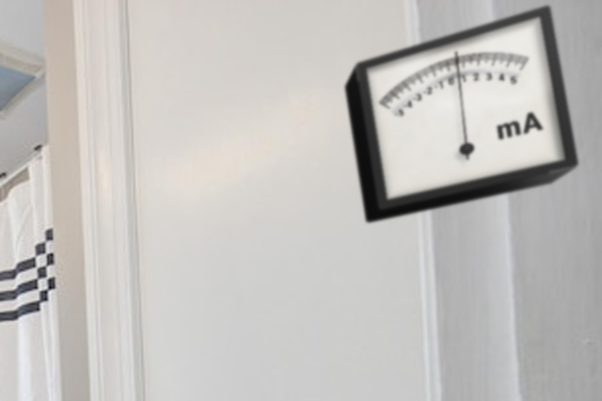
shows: 0.5 mA
